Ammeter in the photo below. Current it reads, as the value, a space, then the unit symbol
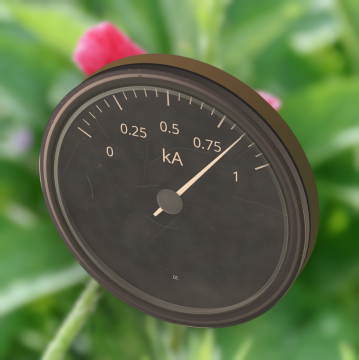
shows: 0.85 kA
